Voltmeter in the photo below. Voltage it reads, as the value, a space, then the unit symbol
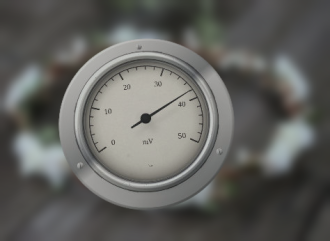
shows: 38 mV
